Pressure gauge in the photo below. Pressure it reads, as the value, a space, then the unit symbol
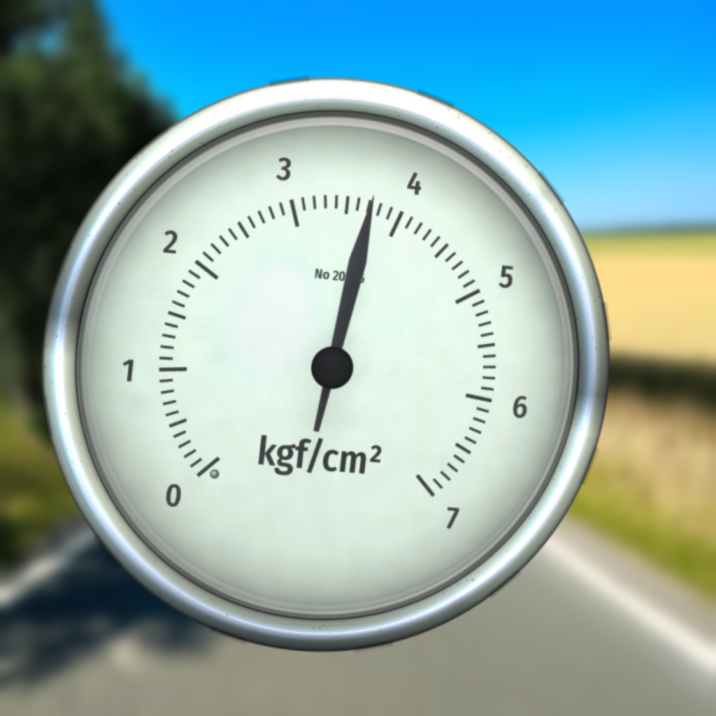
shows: 3.7 kg/cm²
